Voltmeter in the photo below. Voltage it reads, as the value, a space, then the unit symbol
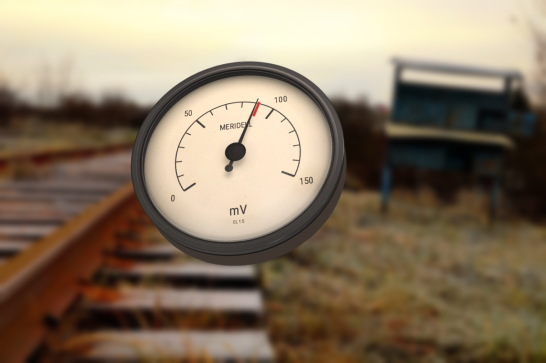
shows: 90 mV
